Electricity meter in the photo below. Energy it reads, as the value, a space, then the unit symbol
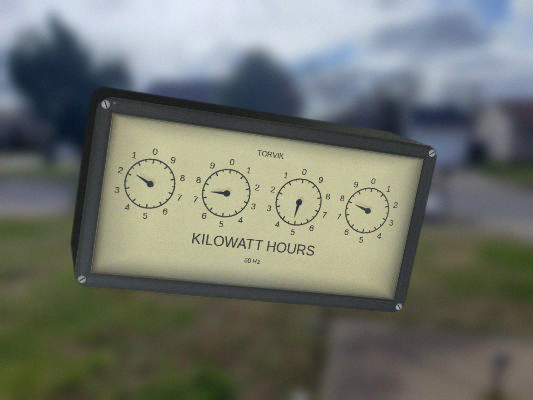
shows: 1748 kWh
